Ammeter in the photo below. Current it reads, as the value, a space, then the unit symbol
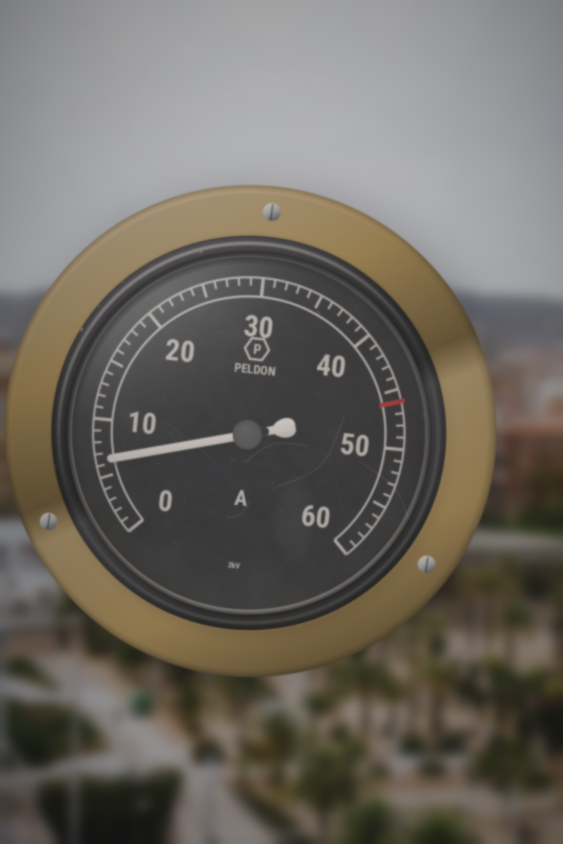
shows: 6.5 A
